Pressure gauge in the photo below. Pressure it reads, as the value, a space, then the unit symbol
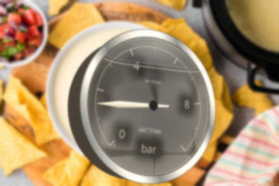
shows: 1.5 bar
